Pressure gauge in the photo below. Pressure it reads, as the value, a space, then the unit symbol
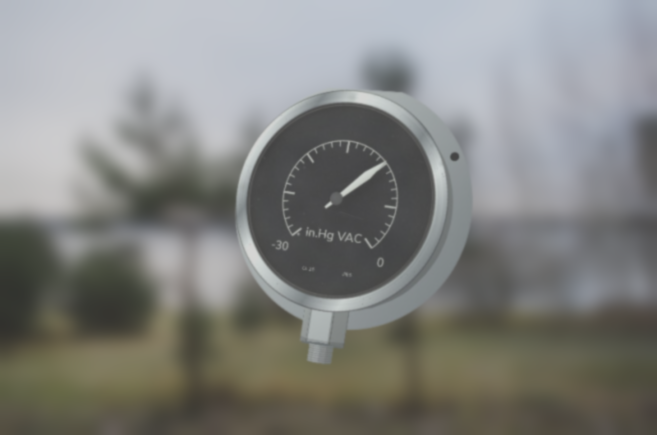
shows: -10 inHg
